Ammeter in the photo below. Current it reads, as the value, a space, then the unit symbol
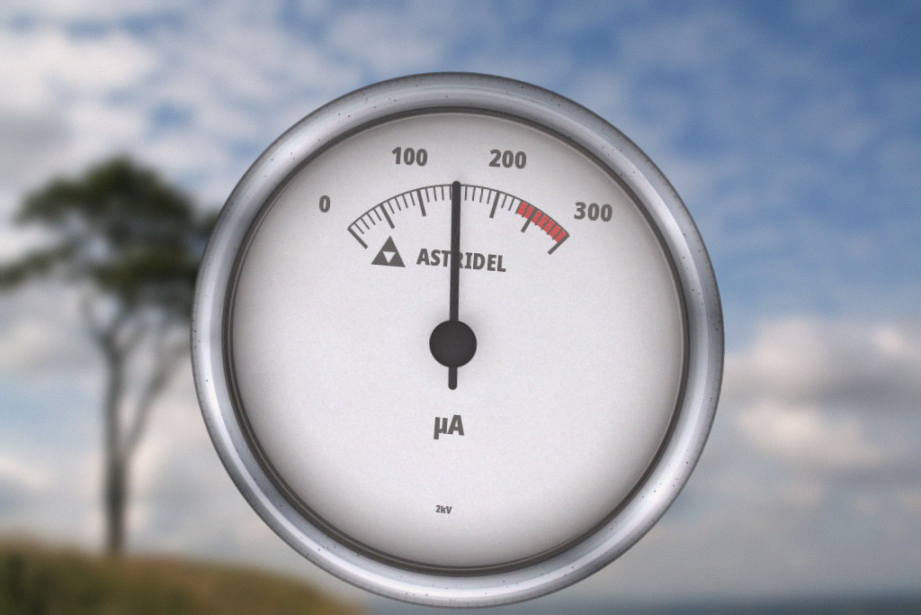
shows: 150 µA
